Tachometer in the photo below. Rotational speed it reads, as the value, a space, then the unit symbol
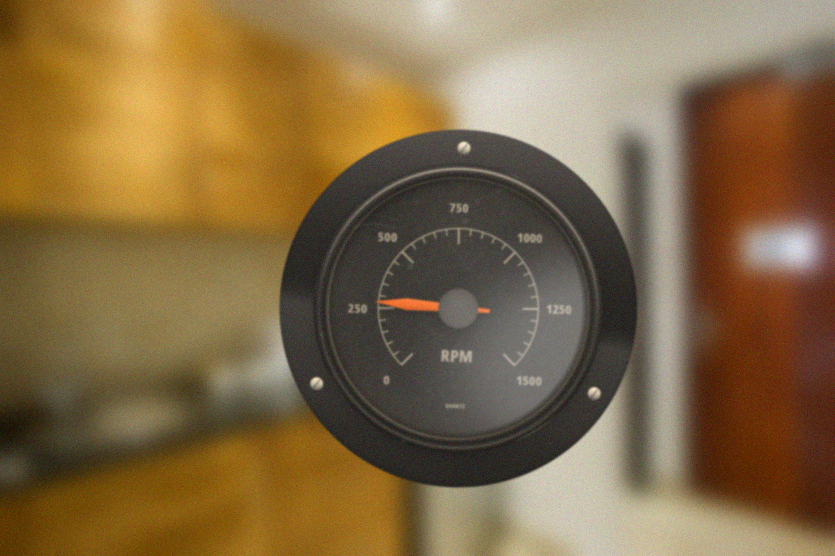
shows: 275 rpm
